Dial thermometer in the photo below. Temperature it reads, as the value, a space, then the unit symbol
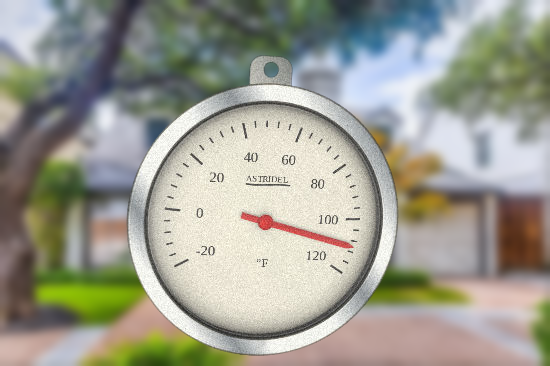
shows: 110 °F
